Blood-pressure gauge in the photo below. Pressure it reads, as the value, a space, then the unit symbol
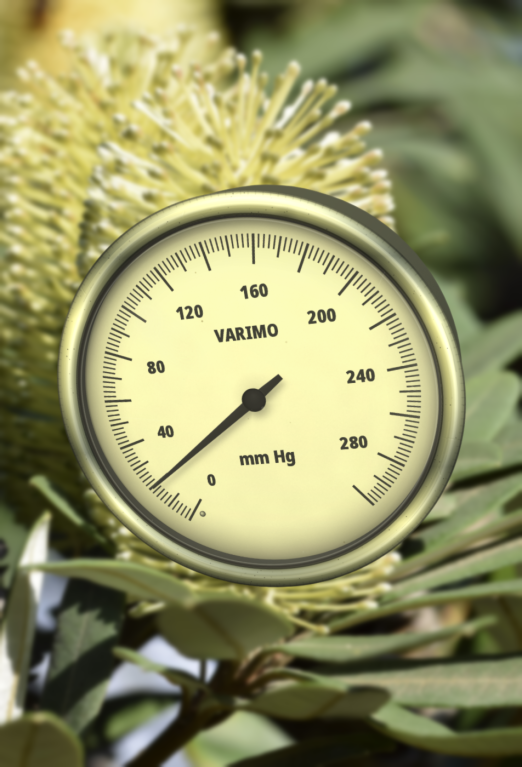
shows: 20 mmHg
